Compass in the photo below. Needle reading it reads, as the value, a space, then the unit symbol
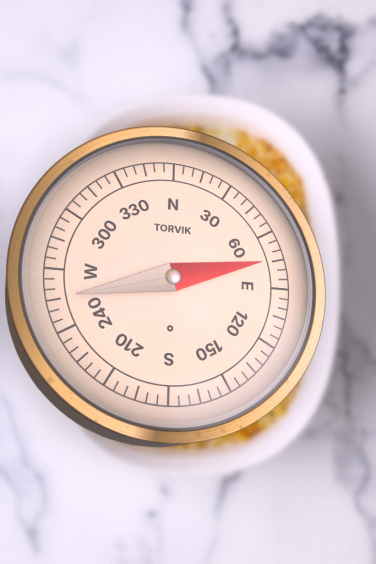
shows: 75 °
